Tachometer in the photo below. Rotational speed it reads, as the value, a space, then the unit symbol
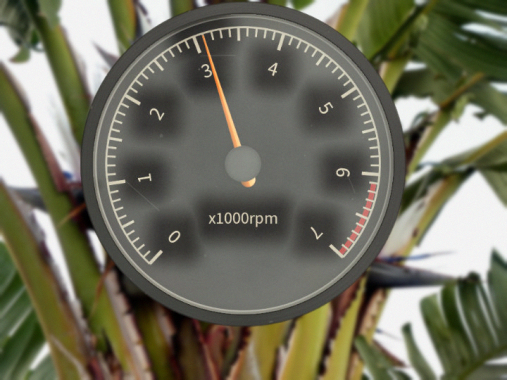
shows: 3100 rpm
